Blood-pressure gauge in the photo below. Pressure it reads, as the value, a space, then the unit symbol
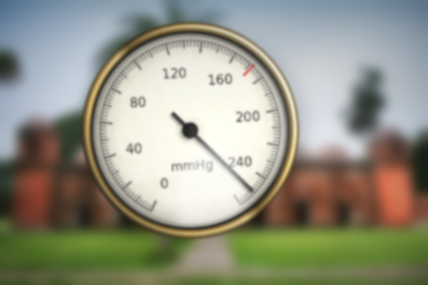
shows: 250 mmHg
